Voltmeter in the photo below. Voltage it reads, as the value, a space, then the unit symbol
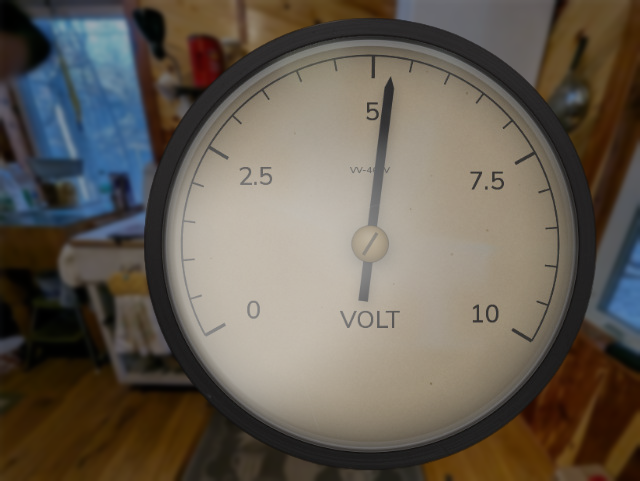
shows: 5.25 V
